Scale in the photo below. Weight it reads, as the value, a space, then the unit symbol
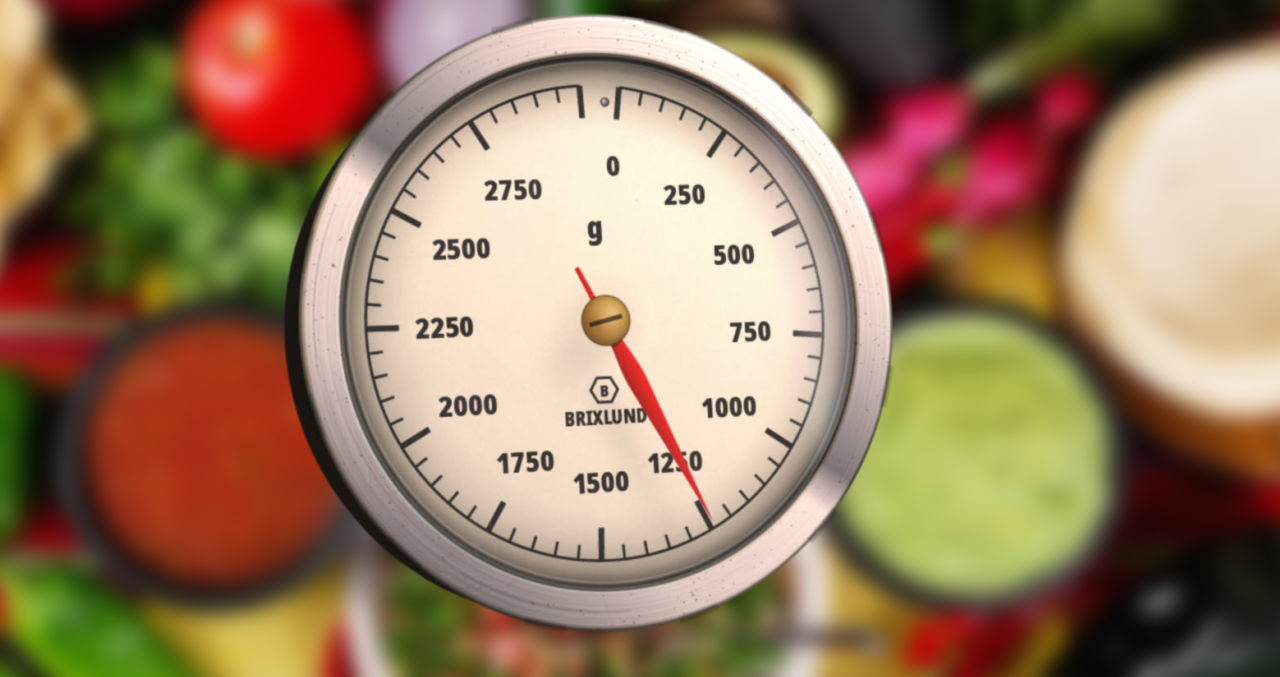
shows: 1250 g
